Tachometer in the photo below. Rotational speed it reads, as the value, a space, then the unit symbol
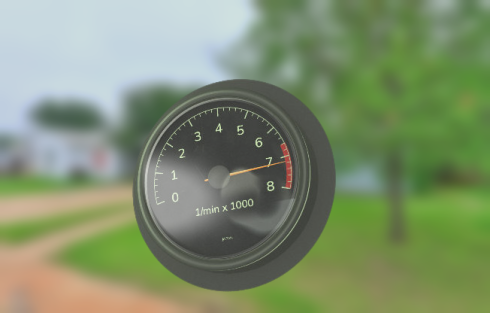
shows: 7200 rpm
